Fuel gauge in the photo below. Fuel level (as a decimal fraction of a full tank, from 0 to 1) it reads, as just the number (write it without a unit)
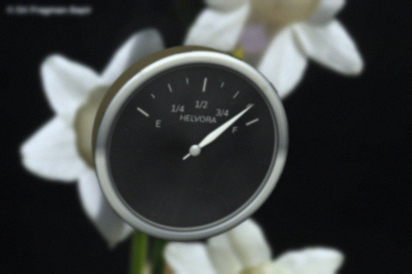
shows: 0.875
